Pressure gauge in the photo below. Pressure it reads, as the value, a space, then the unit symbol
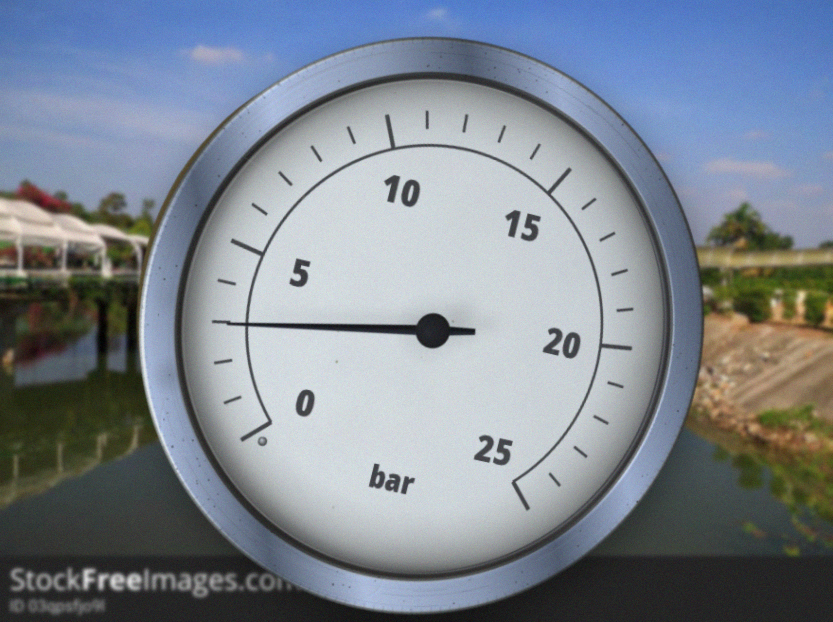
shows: 3 bar
